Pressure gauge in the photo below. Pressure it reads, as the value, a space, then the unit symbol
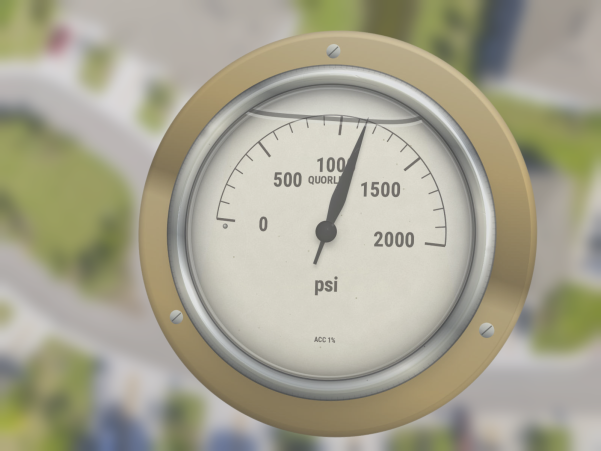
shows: 1150 psi
